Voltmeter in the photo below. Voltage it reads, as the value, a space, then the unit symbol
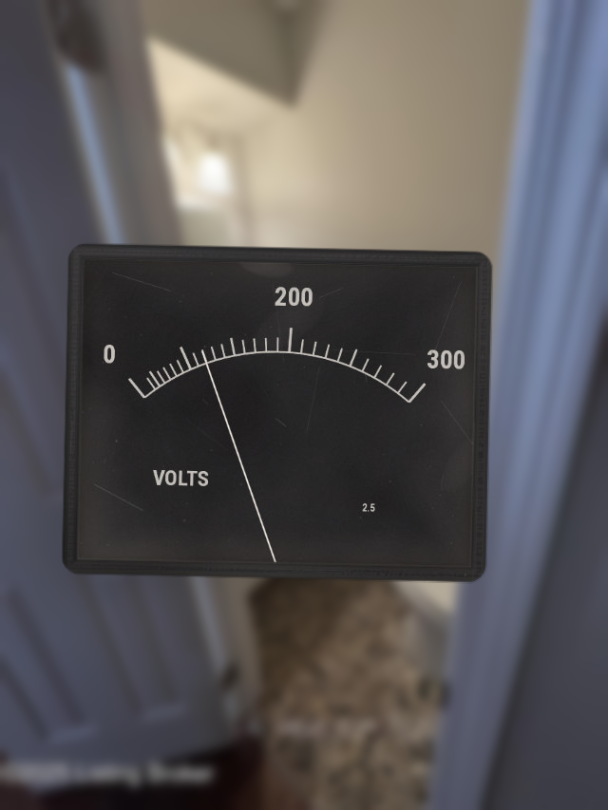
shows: 120 V
